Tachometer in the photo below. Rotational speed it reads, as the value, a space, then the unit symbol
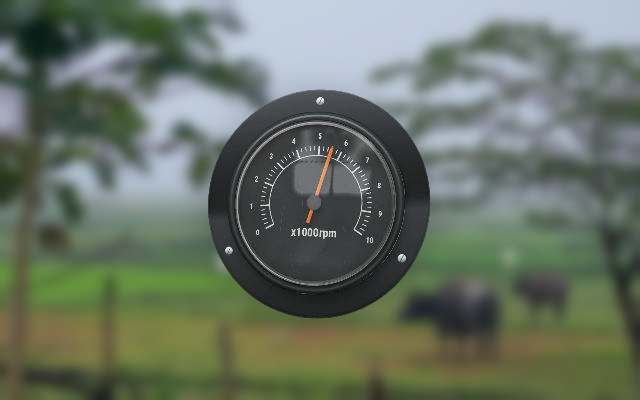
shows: 5600 rpm
